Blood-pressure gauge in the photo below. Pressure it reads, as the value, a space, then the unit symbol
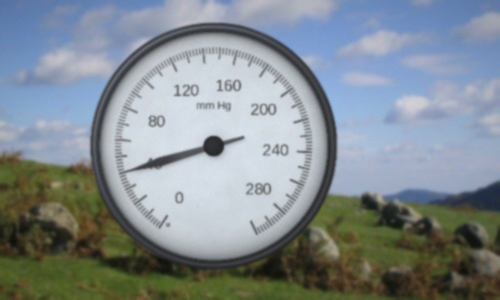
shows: 40 mmHg
